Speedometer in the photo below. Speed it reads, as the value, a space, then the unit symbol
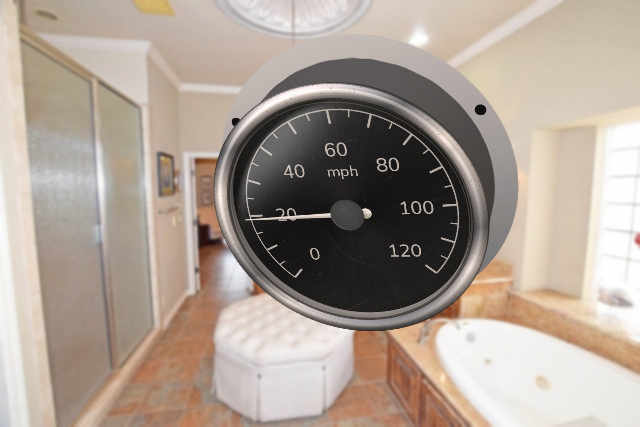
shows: 20 mph
